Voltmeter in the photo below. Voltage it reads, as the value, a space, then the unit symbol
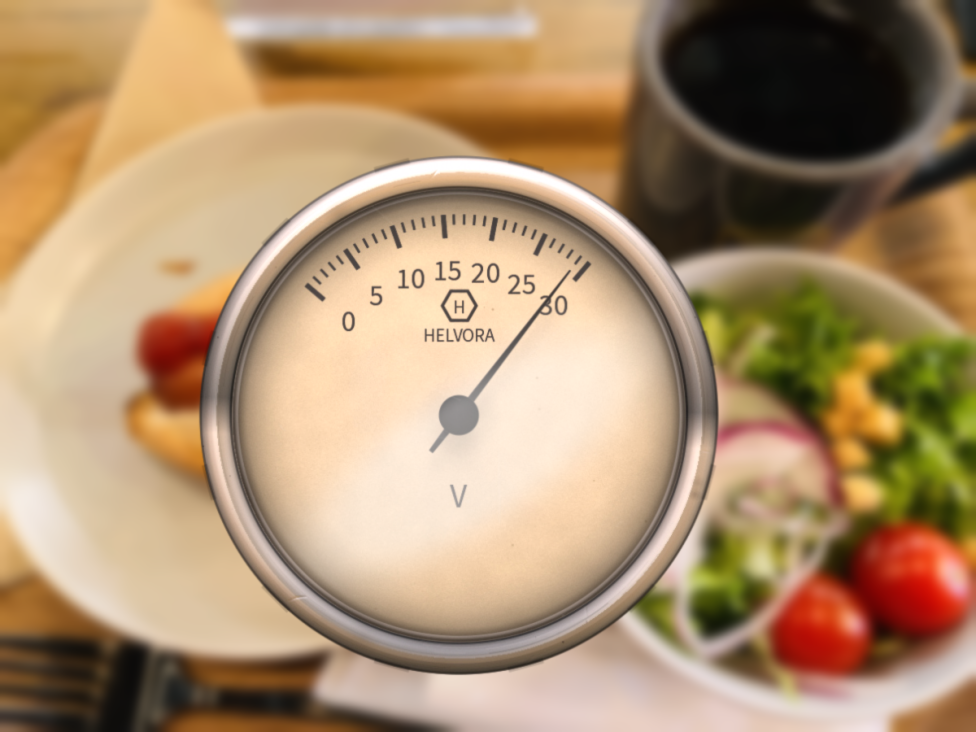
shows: 29 V
